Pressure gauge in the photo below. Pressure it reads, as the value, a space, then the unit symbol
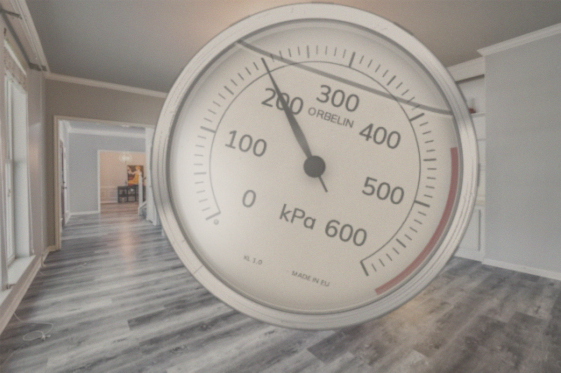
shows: 200 kPa
